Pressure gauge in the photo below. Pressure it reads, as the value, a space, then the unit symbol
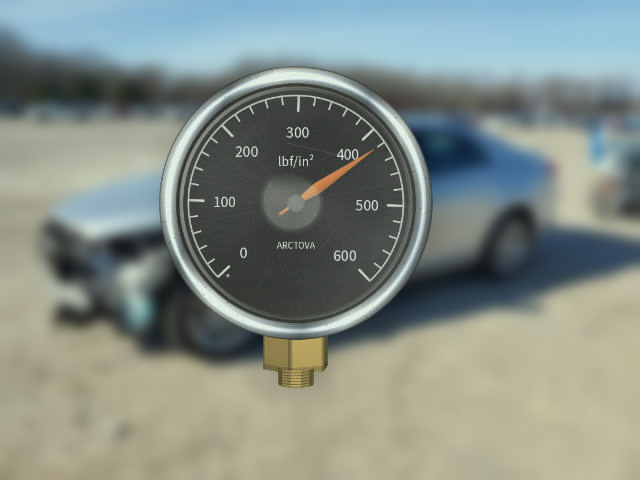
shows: 420 psi
